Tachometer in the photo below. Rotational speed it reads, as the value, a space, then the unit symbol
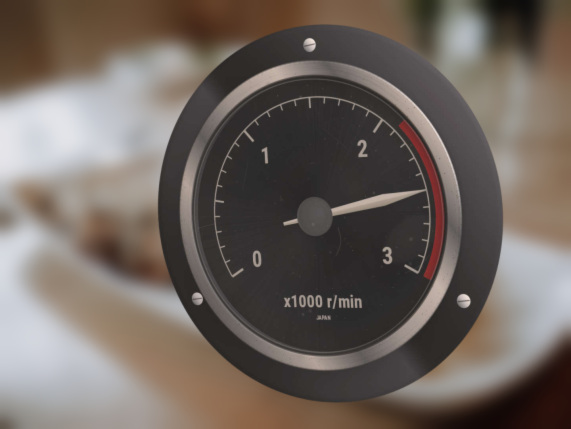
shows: 2500 rpm
